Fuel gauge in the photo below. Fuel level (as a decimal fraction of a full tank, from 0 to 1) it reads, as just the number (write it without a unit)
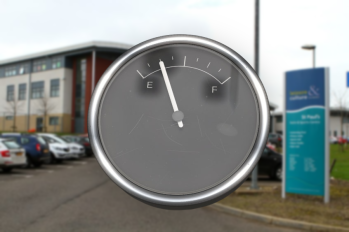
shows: 0.25
